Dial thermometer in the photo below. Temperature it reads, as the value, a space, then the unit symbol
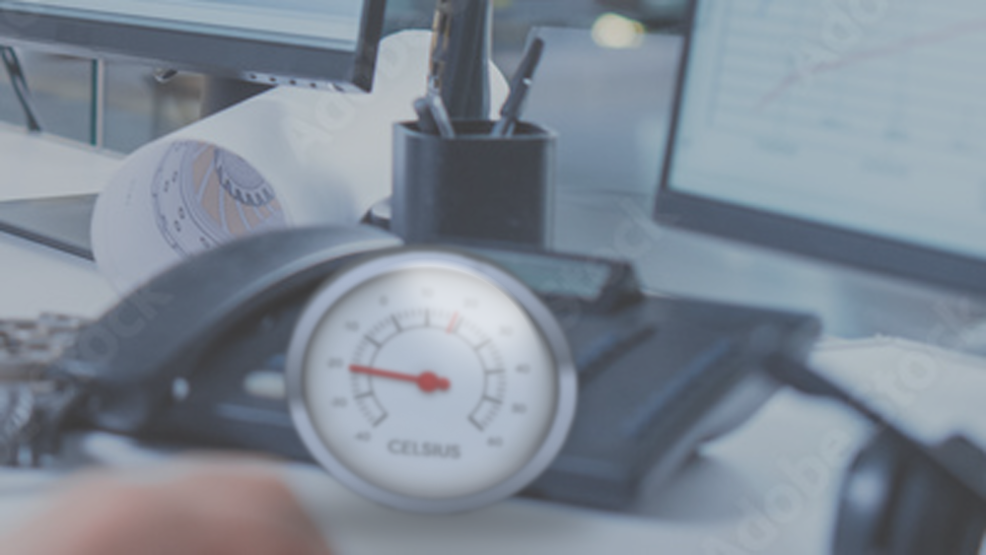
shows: -20 °C
